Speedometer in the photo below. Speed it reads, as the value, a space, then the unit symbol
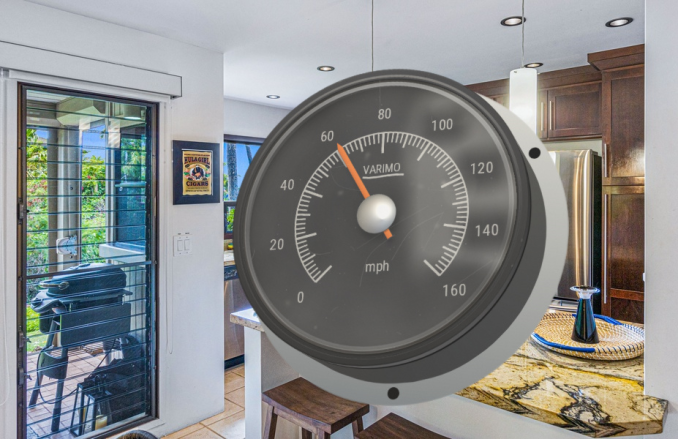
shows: 62 mph
